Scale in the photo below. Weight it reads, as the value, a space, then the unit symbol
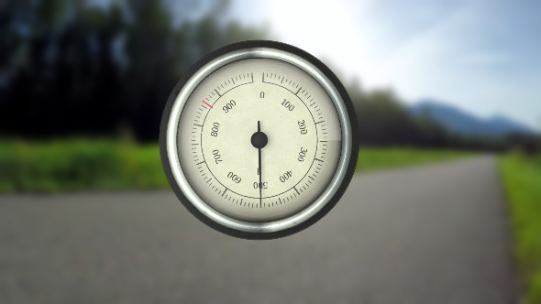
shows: 500 g
